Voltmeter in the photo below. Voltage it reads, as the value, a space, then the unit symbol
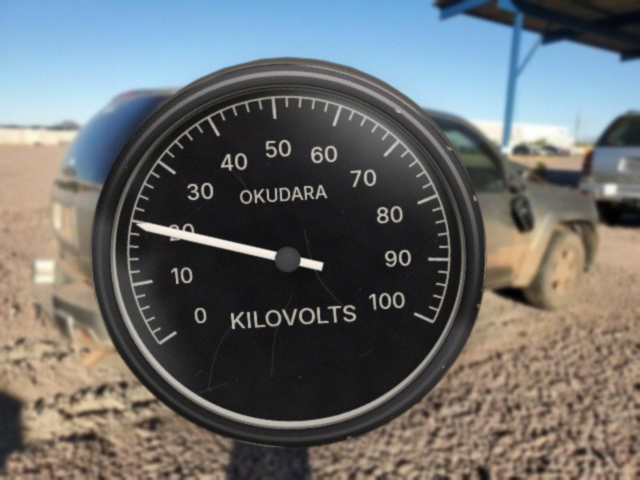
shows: 20 kV
